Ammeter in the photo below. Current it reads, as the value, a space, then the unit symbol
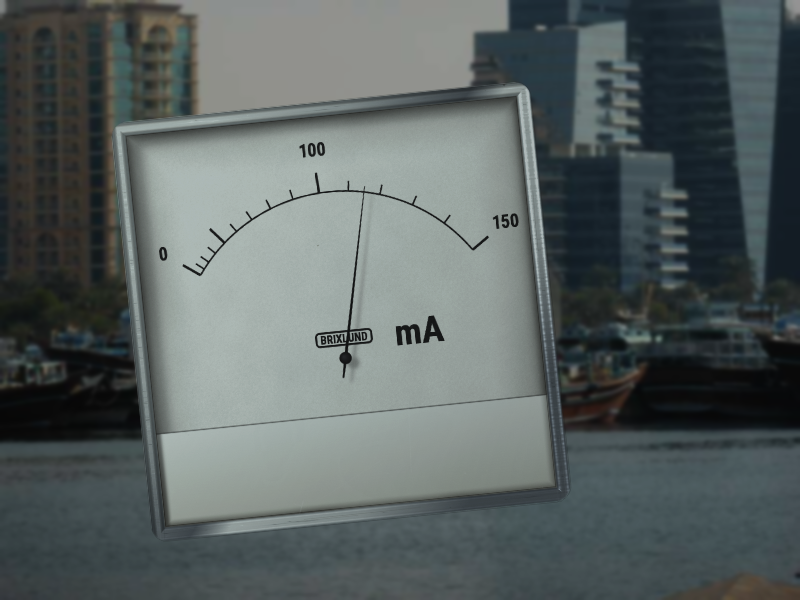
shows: 115 mA
